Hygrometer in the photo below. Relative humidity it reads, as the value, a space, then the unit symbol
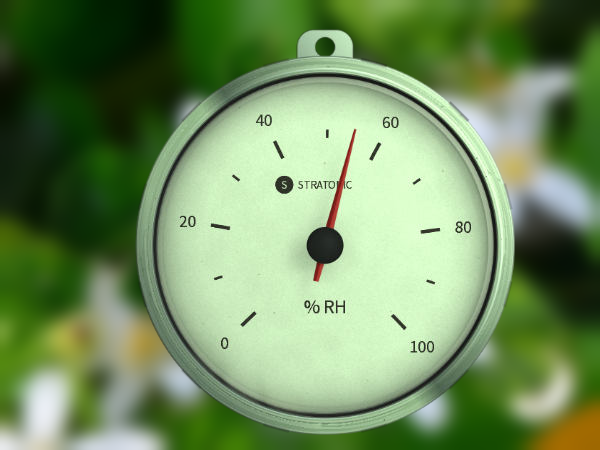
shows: 55 %
